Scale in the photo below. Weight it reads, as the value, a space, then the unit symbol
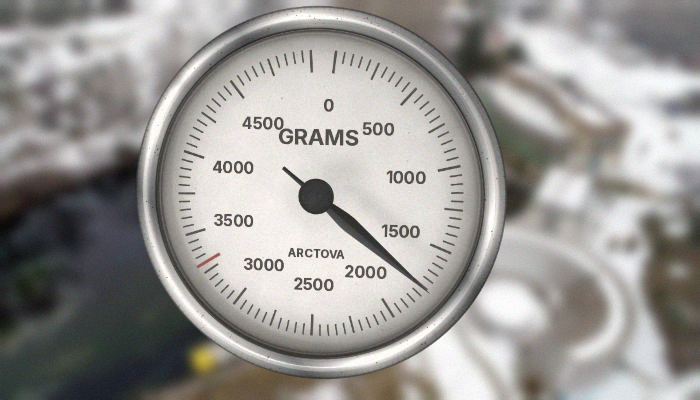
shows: 1750 g
